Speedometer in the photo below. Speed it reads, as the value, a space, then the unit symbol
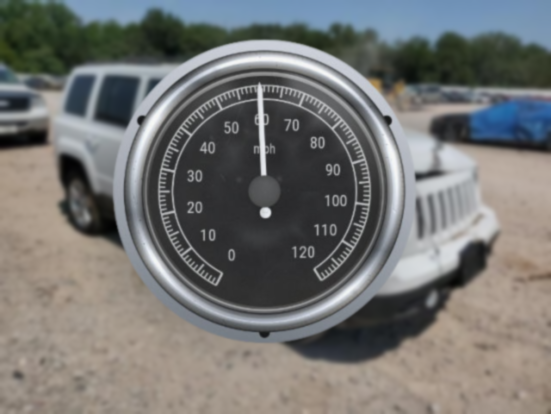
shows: 60 mph
